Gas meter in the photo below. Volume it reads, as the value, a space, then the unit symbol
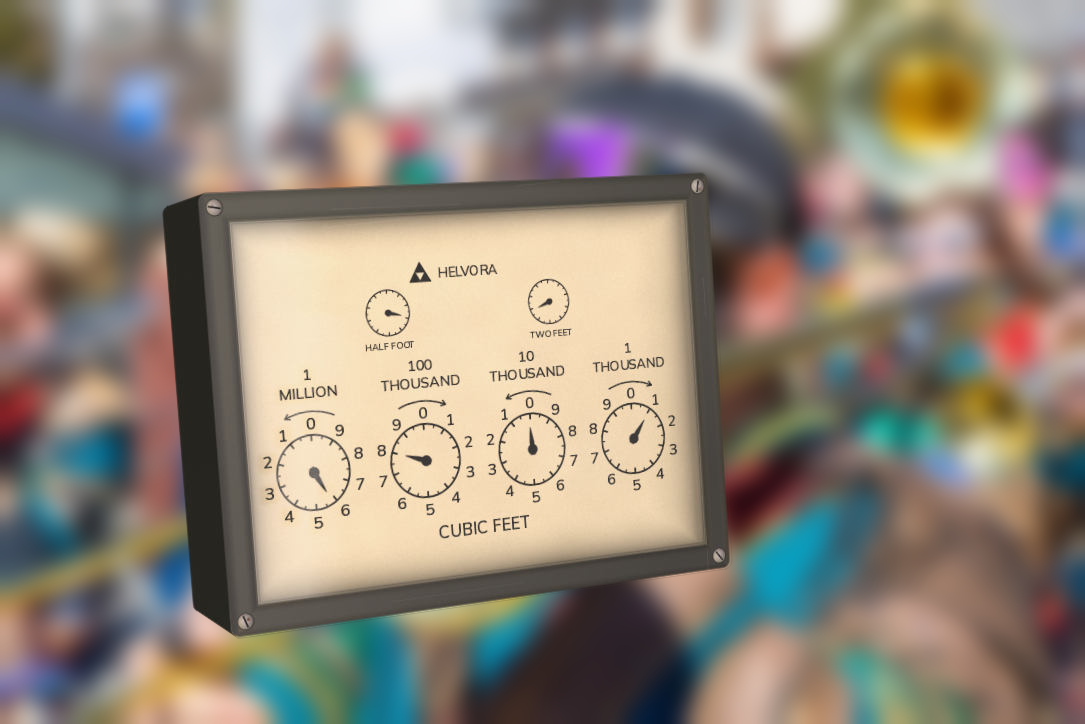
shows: 580100 ft³
